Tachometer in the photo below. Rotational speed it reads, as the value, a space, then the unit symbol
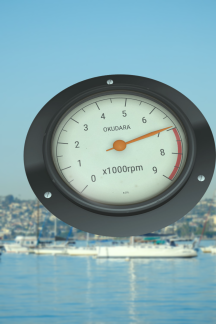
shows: 7000 rpm
